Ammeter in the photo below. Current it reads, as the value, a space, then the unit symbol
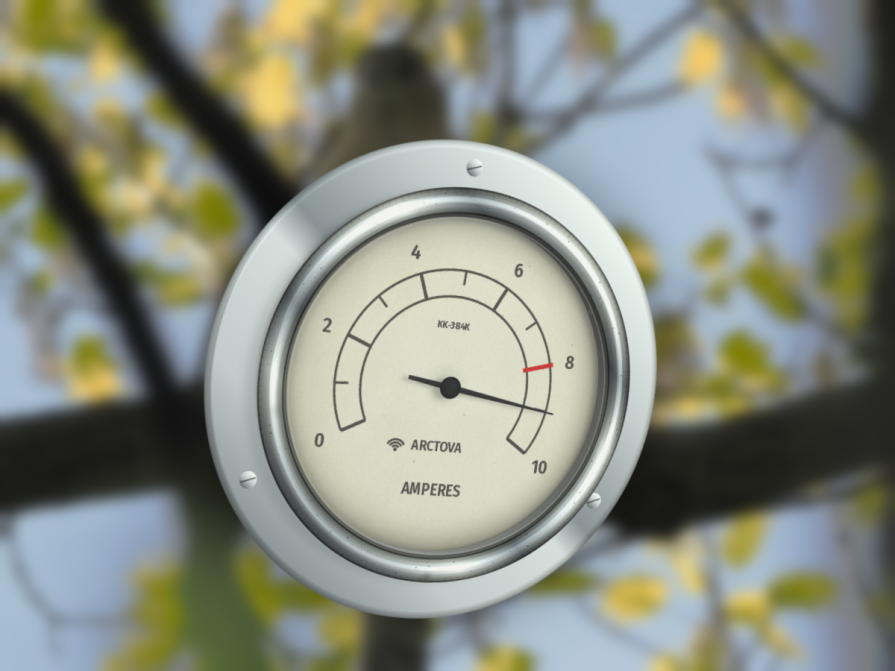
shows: 9 A
